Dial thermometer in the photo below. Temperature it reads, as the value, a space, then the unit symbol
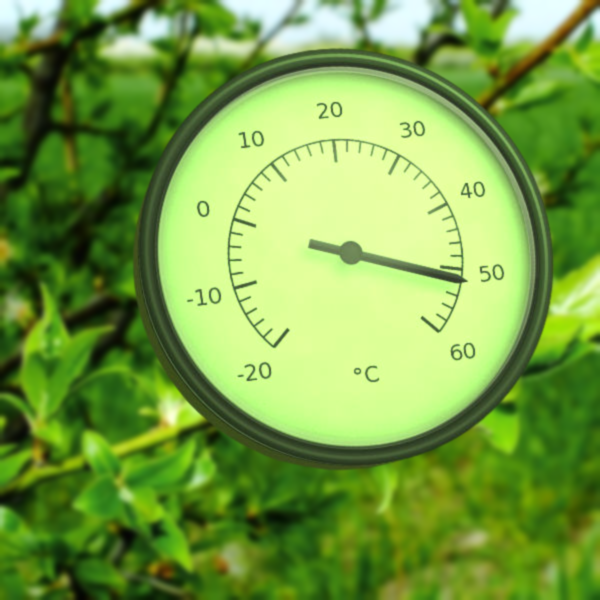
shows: 52 °C
